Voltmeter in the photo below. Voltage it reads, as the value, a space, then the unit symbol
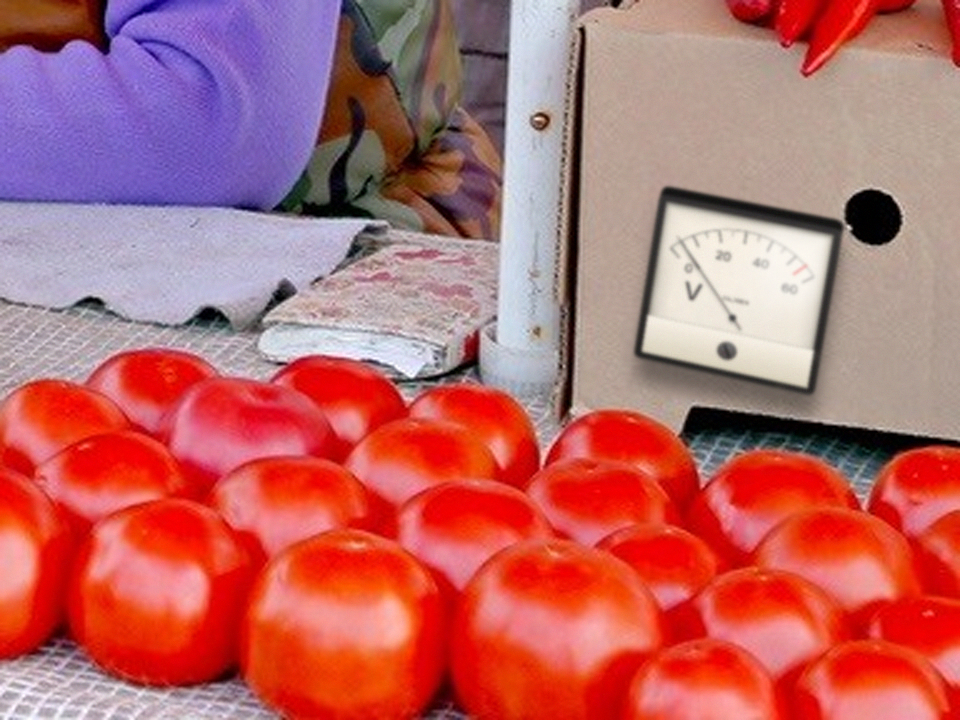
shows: 5 V
